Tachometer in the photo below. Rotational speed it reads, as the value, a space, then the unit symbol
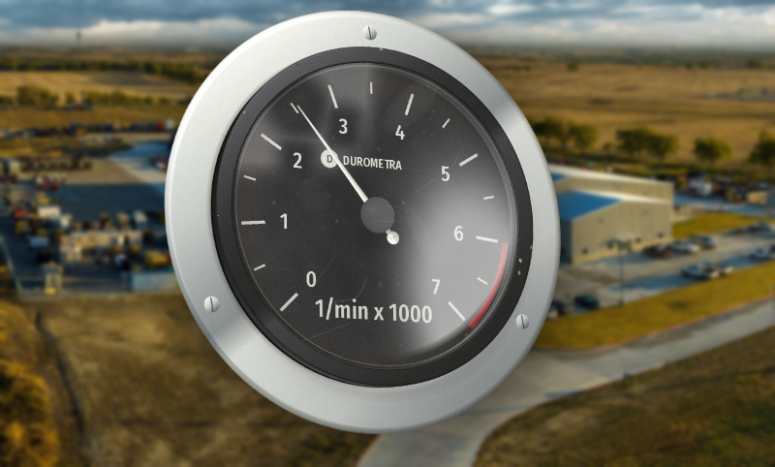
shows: 2500 rpm
